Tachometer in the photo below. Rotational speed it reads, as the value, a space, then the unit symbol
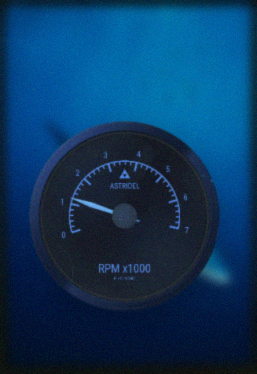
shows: 1200 rpm
